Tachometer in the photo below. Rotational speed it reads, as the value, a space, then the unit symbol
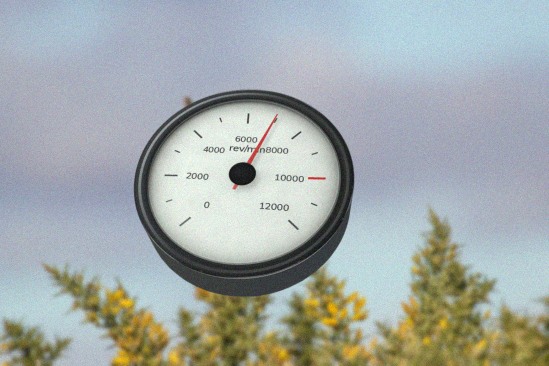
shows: 7000 rpm
